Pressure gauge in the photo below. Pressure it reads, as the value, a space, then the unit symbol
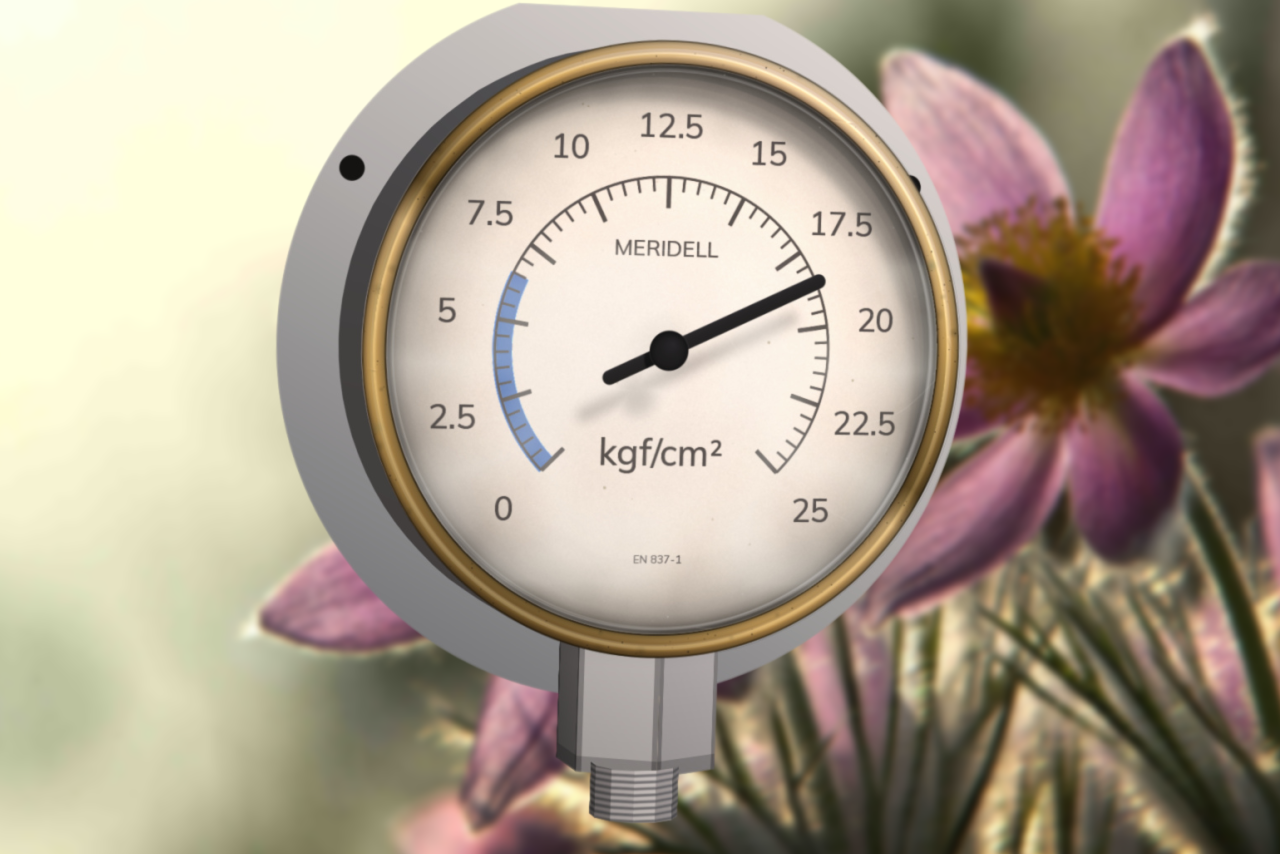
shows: 18.5 kg/cm²
